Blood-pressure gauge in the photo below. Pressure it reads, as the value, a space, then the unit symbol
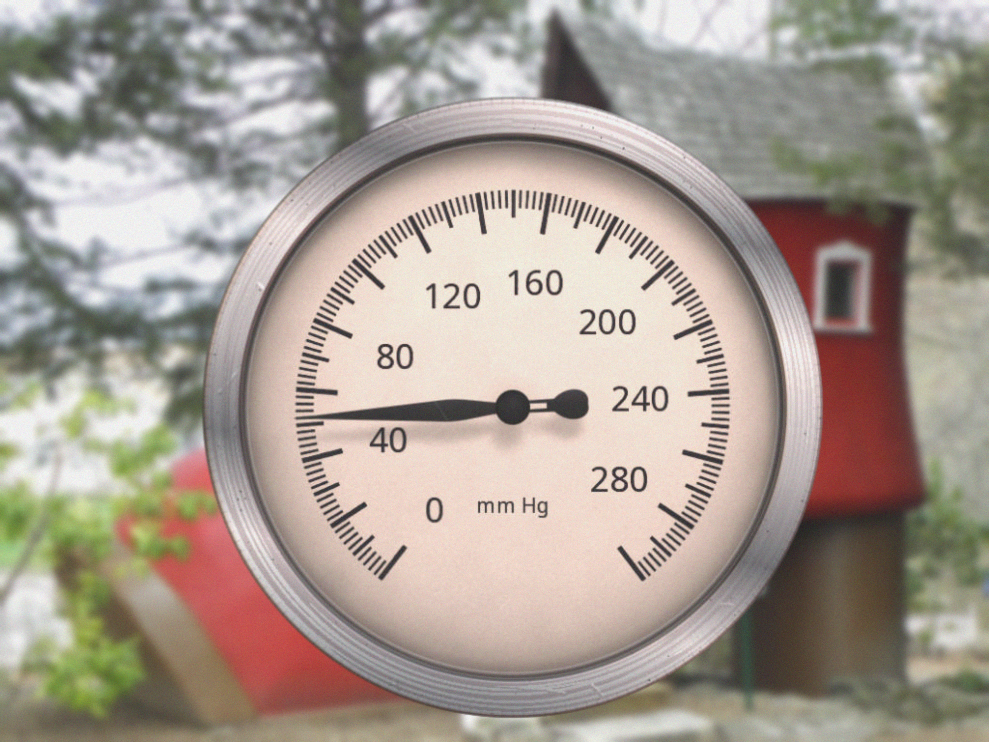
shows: 52 mmHg
